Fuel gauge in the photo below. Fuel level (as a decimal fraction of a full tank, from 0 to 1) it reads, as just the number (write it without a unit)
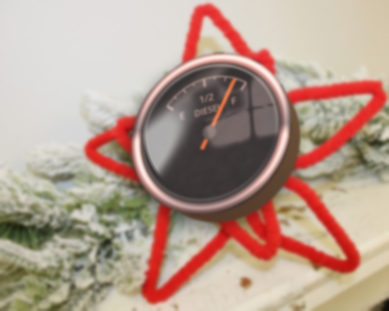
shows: 0.875
